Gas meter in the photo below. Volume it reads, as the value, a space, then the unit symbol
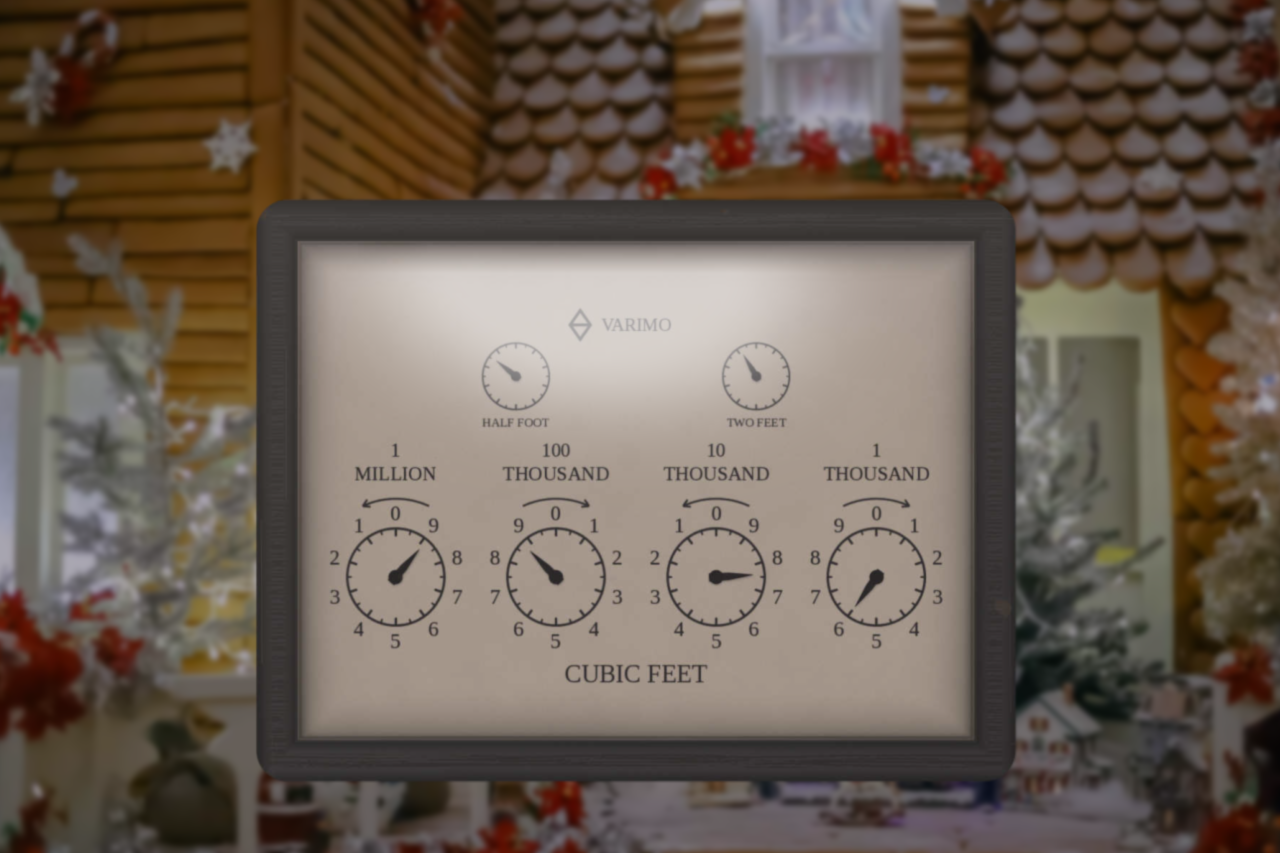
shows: 887600 ft³
